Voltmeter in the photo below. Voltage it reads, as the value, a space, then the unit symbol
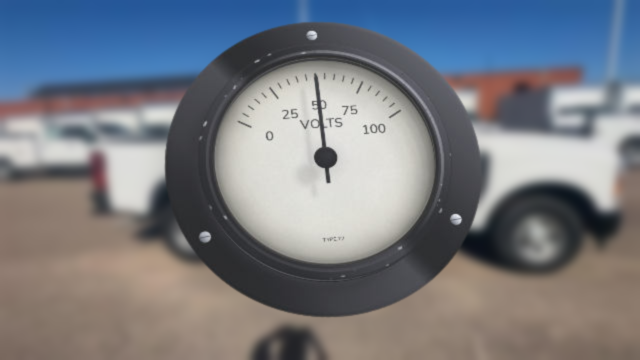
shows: 50 V
